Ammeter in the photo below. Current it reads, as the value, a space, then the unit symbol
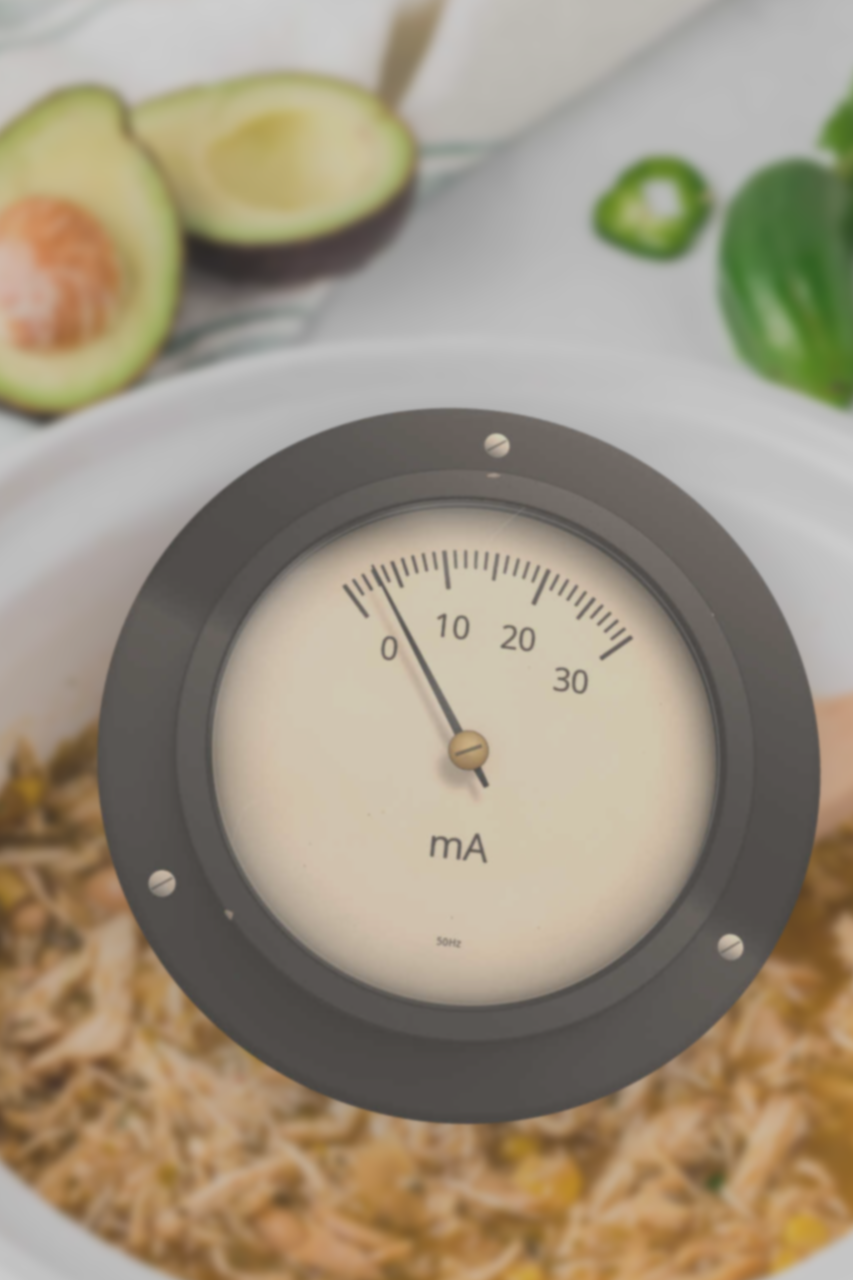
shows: 3 mA
